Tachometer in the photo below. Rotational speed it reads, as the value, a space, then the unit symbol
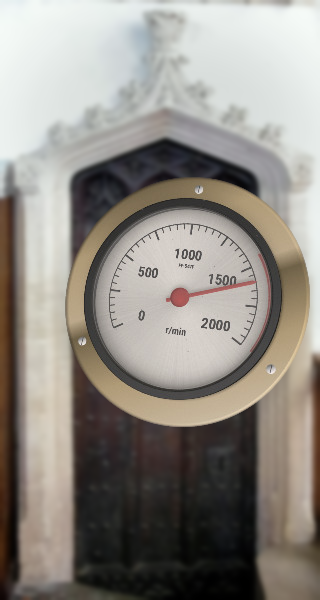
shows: 1600 rpm
